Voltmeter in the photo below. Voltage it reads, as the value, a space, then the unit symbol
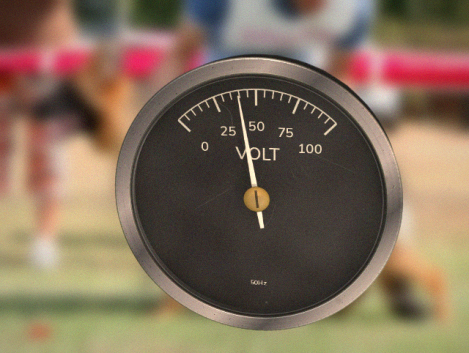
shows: 40 V
